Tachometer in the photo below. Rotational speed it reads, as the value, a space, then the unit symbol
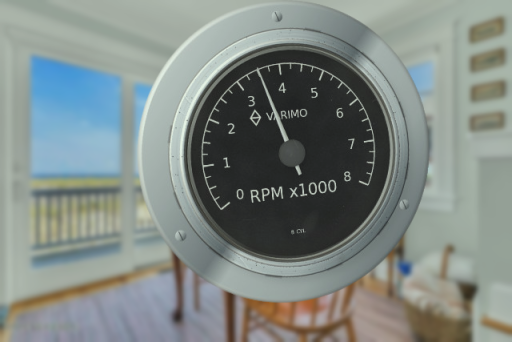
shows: 3500 rpm
